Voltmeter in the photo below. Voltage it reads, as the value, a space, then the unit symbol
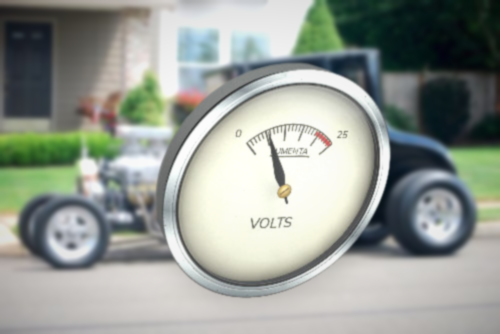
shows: 5 V
